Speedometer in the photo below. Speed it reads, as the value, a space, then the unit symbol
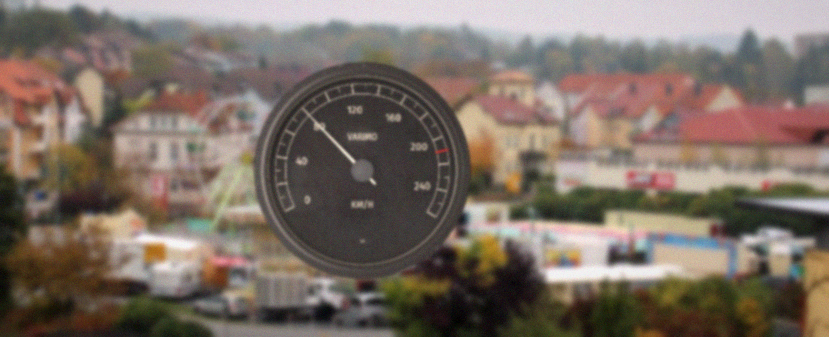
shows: 80 km/h
